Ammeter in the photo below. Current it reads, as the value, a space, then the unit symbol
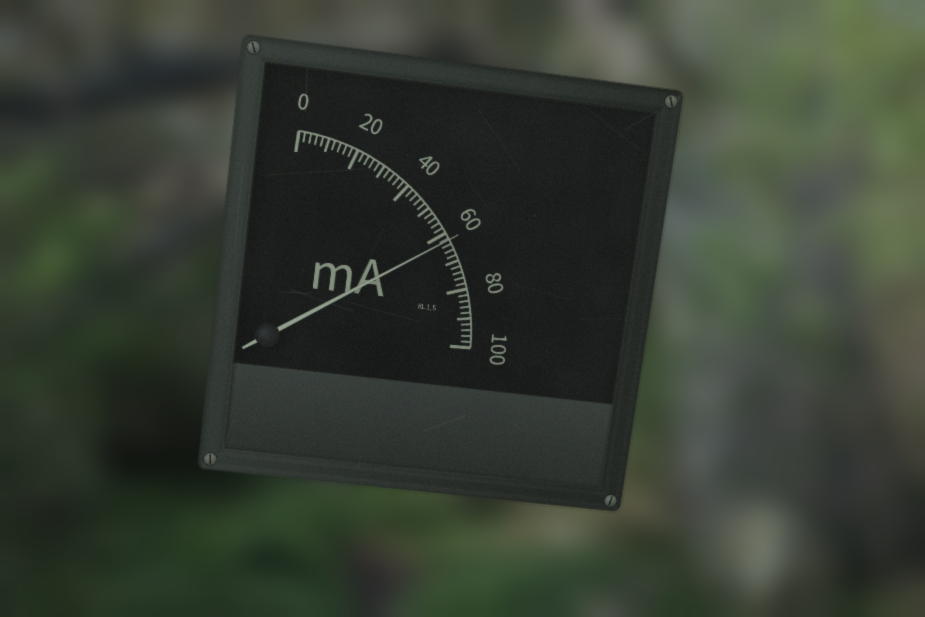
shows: 62 mA
